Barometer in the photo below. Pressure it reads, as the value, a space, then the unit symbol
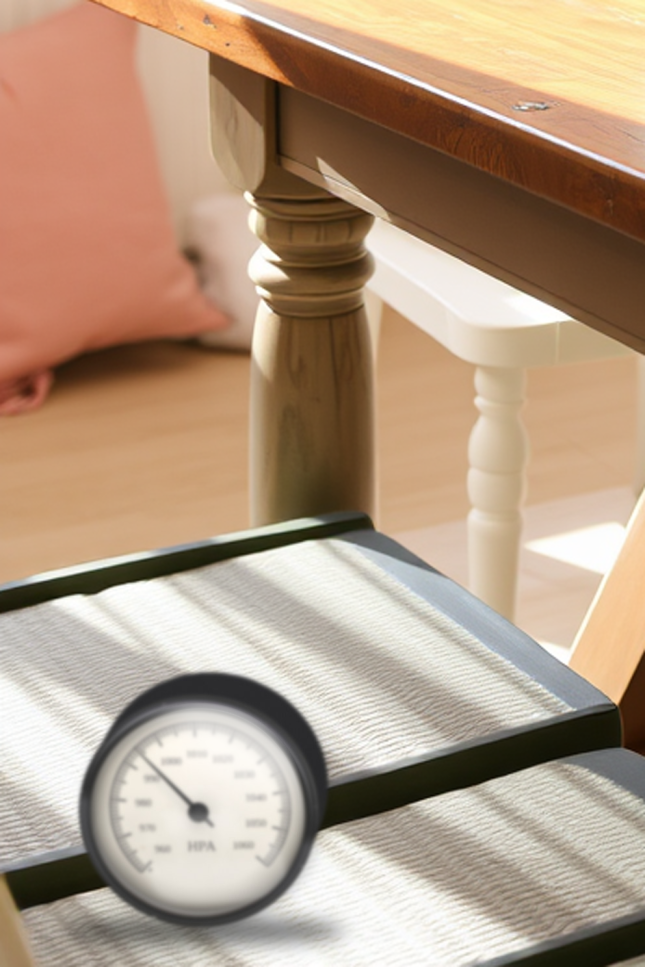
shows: 995 hPa
